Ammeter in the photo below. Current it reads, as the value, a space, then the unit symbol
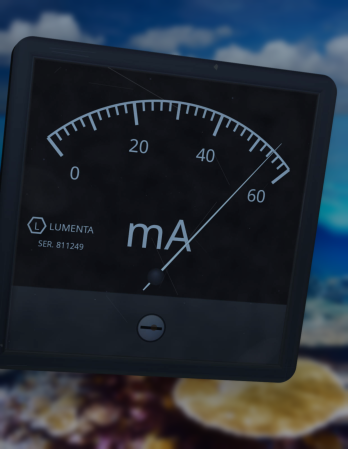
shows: 54 mA
